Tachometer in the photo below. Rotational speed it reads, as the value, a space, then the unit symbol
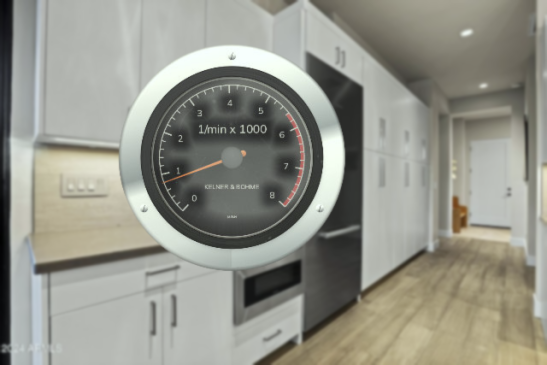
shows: 800 rpm
